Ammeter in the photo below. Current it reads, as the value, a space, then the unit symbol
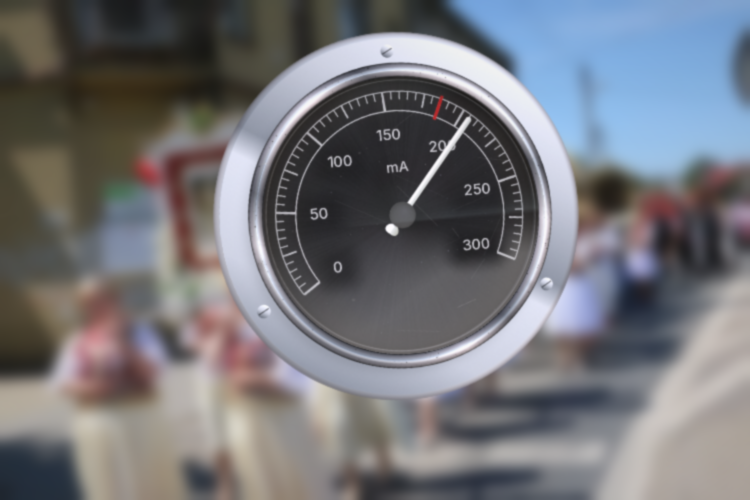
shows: 205 mA
